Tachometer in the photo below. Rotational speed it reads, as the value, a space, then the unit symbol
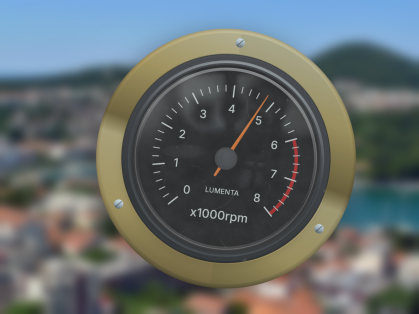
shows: 4800 rpm
